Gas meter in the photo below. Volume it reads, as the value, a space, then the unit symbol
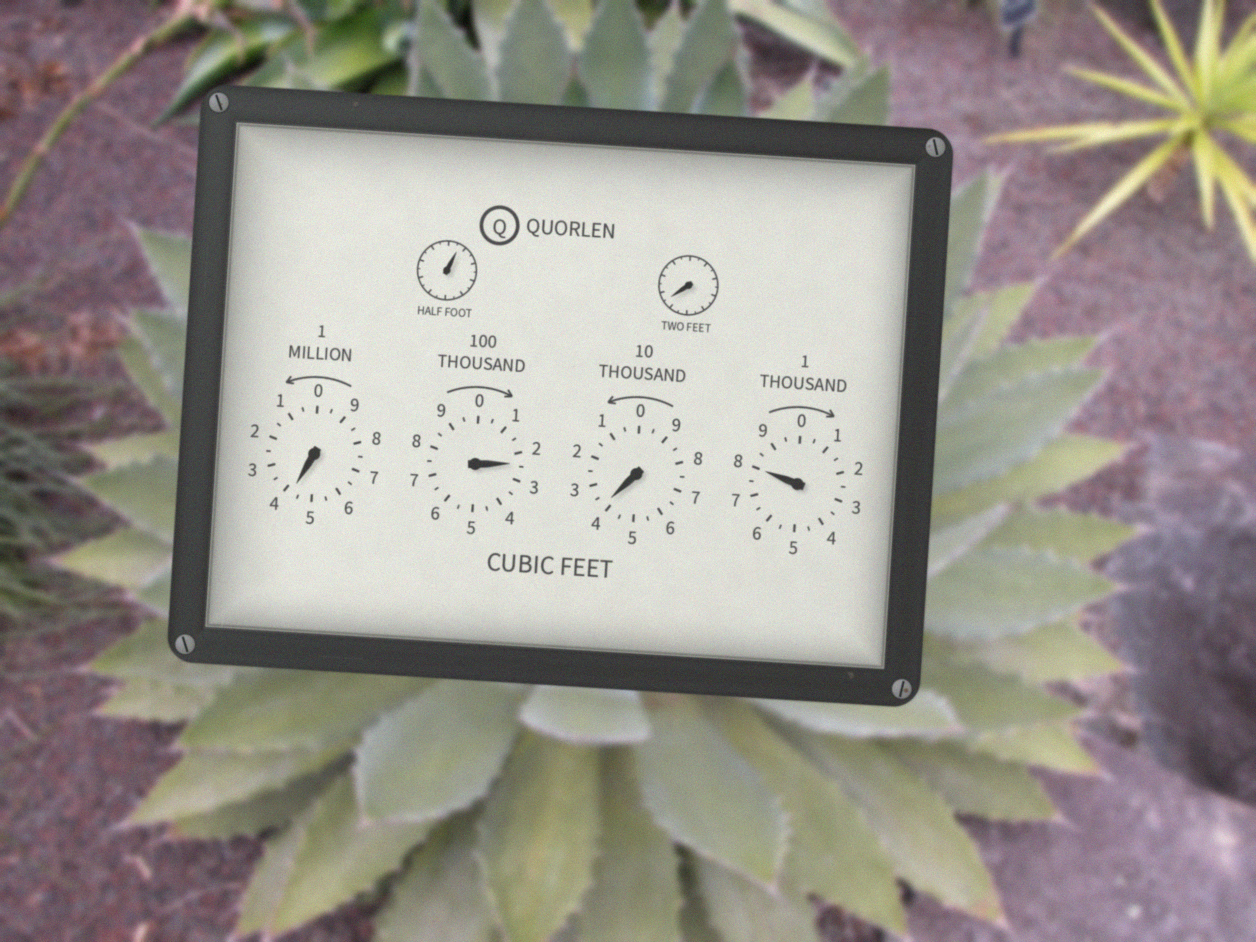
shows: 423800 ft³
